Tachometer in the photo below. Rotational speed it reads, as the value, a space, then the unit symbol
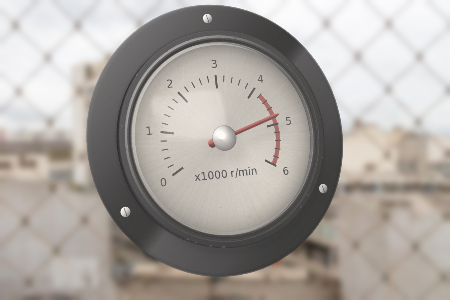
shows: 4800 rpm
